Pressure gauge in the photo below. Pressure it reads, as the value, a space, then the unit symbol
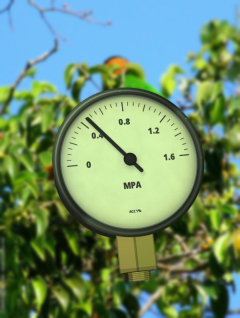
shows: 0.45 MPa
